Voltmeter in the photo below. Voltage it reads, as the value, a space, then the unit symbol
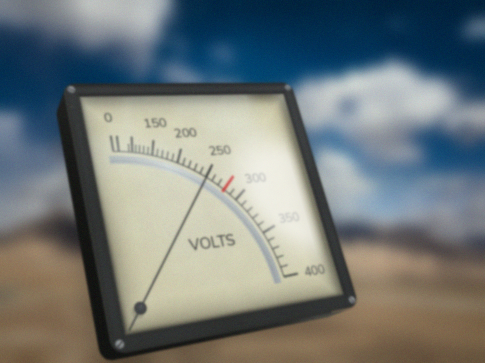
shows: 250 V
